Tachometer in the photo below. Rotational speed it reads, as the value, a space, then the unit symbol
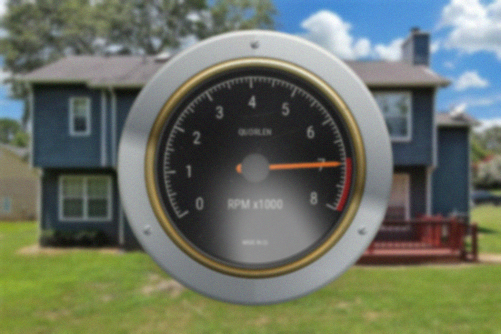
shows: 7000 rpm
